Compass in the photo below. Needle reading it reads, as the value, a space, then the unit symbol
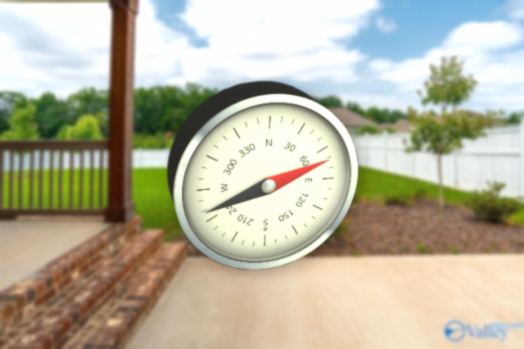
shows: 70 °
